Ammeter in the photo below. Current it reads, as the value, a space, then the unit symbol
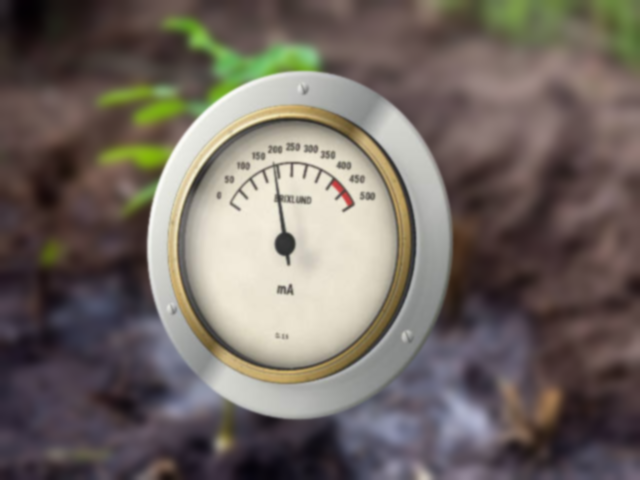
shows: 200 mA
